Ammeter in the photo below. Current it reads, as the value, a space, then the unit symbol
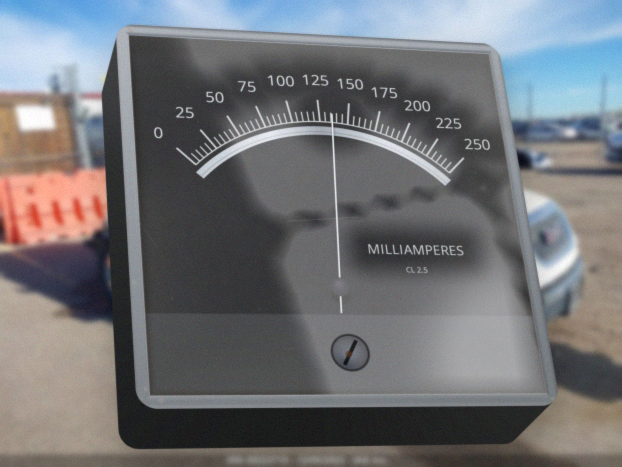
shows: 135 mA
